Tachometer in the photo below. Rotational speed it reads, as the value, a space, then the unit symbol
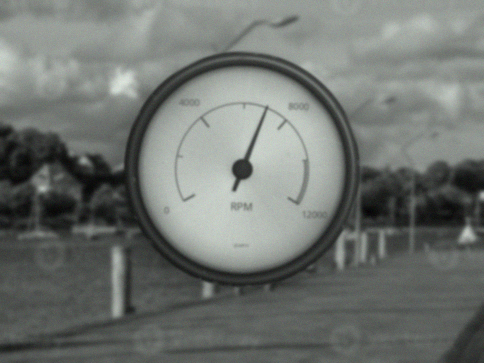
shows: 7000 rpm
